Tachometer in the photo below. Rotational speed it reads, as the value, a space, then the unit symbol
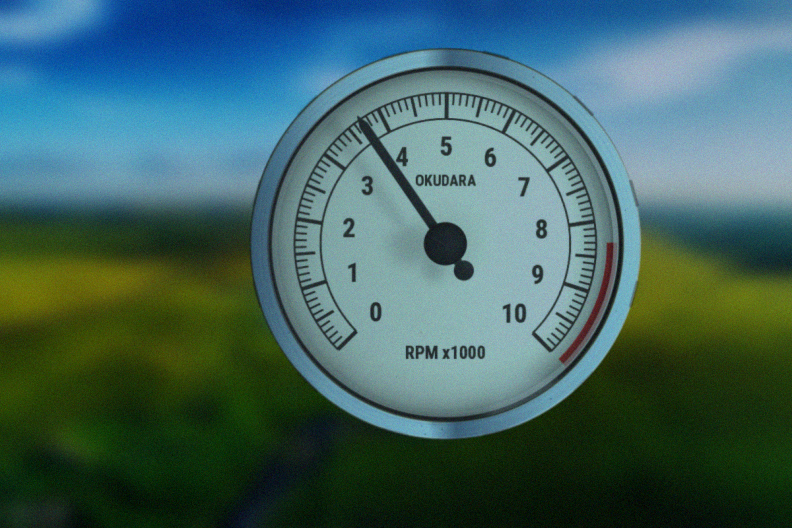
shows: 3700 rpm
